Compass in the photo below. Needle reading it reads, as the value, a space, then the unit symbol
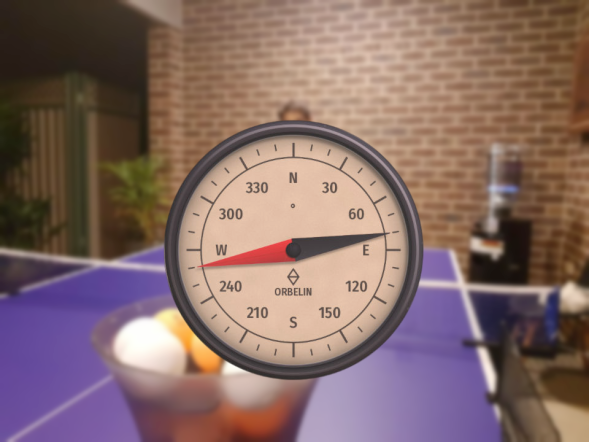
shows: 260 °
